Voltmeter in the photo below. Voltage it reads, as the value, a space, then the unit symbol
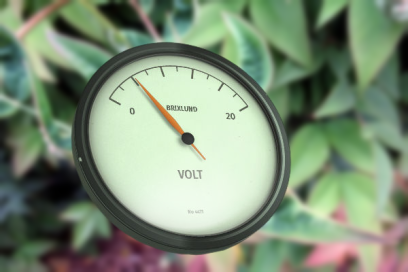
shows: 4 V
